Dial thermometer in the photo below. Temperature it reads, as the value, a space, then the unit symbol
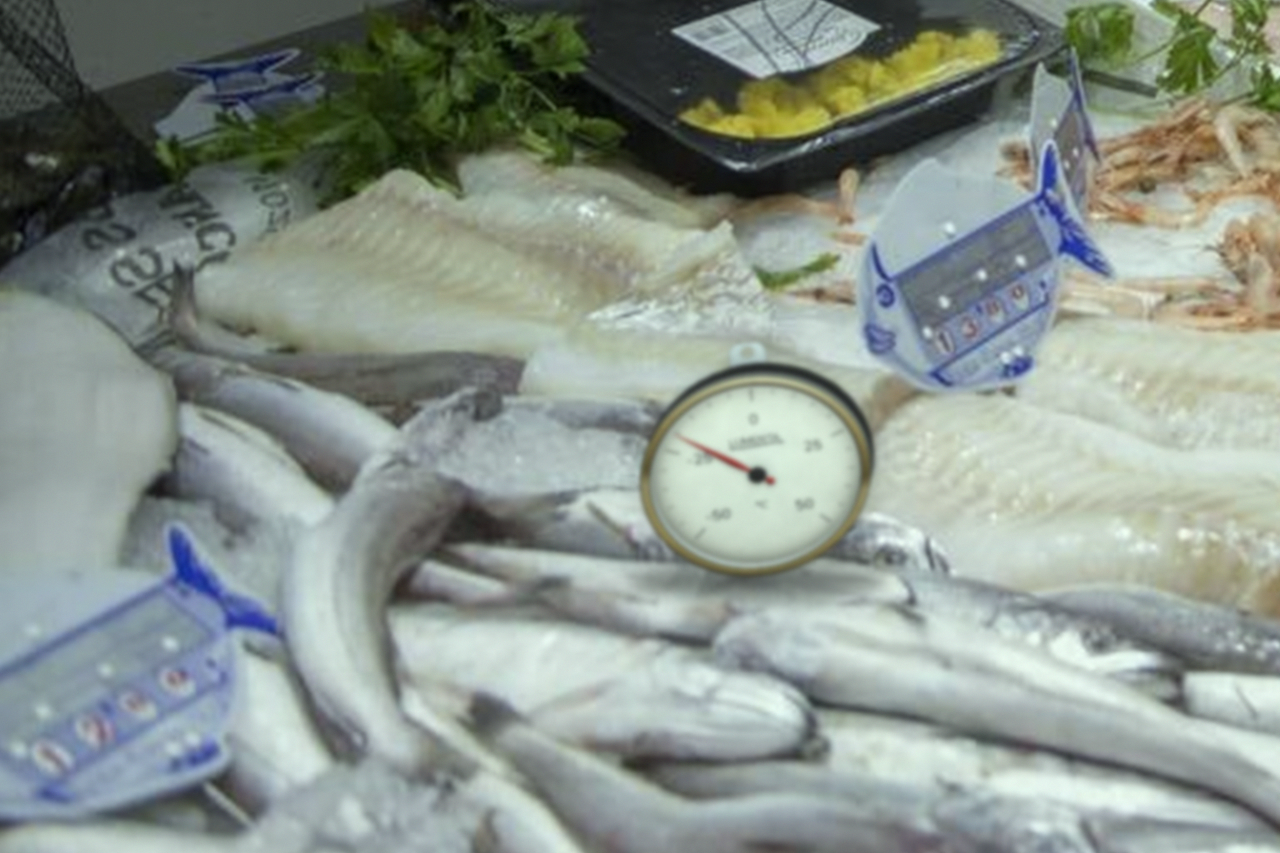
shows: -20 °C
